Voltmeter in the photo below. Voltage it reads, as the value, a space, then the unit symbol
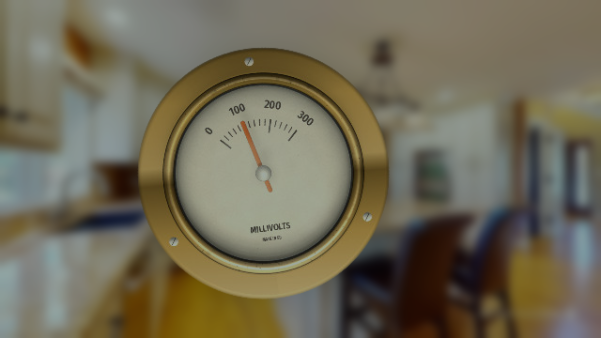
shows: 100 mV
